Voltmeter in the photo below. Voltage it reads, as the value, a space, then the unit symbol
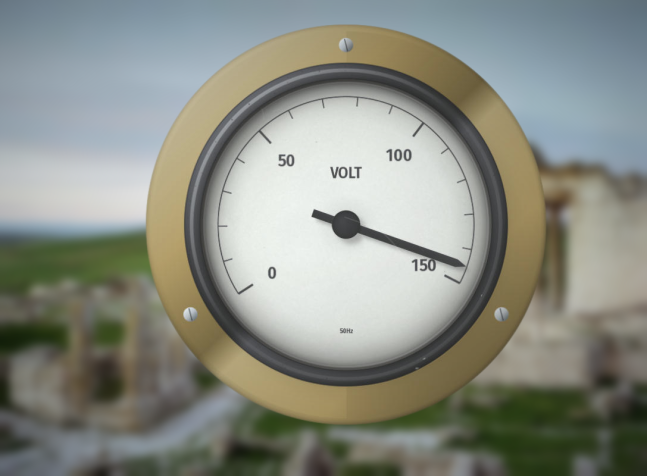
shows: 145 V
